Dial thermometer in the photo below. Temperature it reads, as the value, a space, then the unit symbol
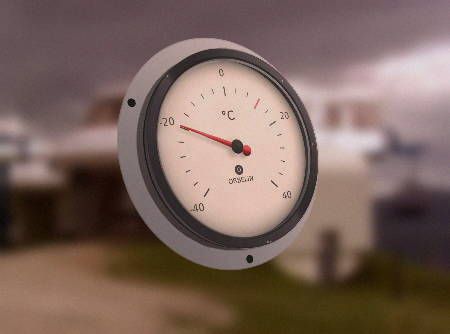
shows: -20 °C
